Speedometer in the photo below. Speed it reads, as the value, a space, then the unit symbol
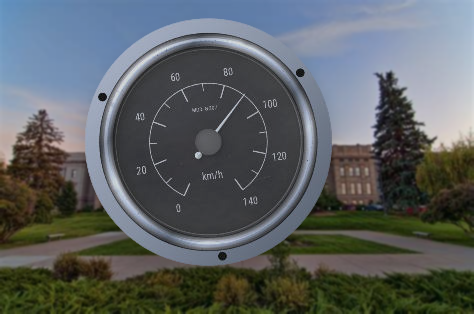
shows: 90 km/h
